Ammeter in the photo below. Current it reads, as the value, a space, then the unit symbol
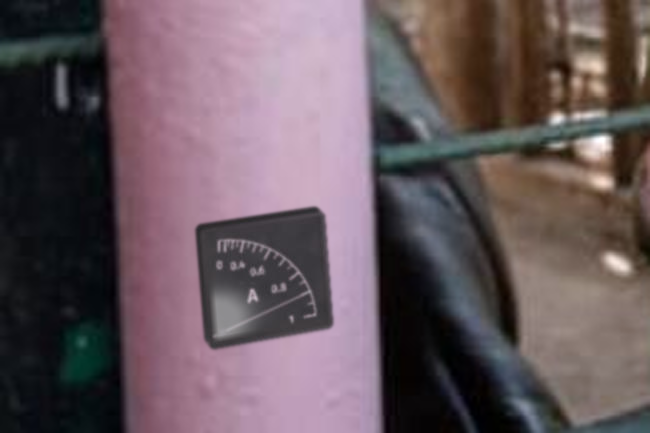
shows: 0.9 A
